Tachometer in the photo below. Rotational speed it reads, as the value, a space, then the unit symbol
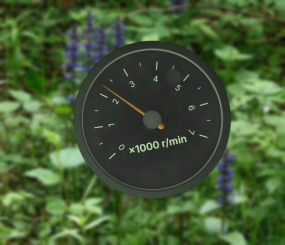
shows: 2250 rpm
